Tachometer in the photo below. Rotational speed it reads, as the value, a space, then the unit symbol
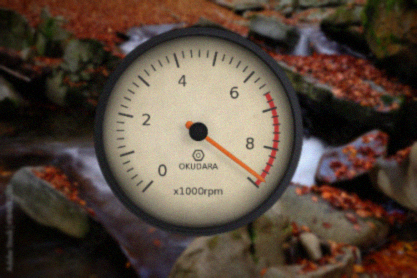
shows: 8800 rpm
